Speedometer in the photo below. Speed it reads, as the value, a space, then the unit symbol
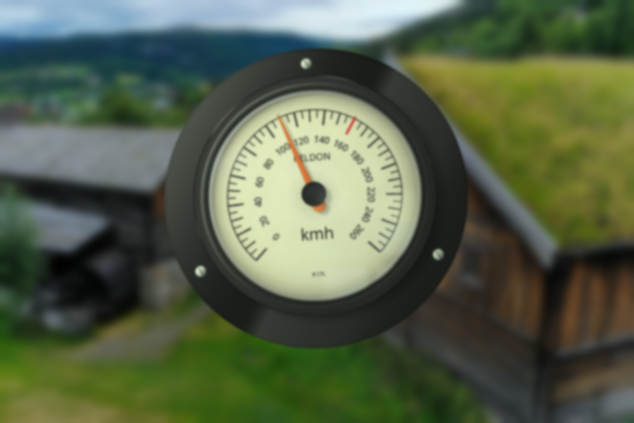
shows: 110 km/h
